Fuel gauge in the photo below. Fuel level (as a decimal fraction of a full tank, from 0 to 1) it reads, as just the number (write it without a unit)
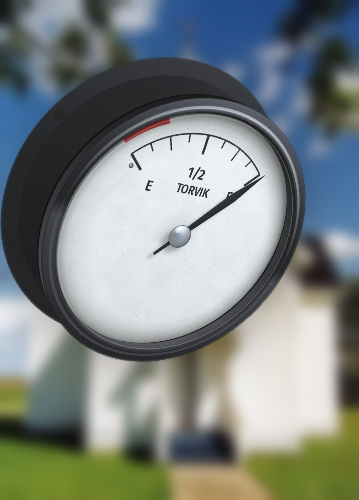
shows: 1
